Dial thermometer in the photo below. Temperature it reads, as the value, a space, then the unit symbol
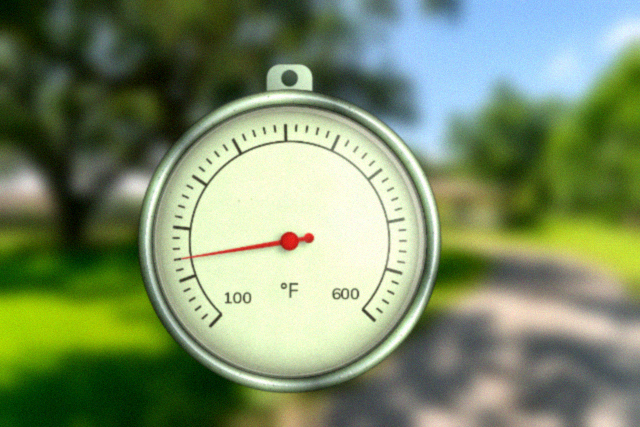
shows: 170 °F
